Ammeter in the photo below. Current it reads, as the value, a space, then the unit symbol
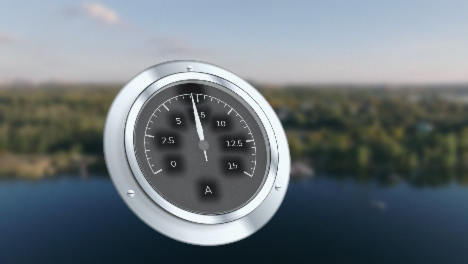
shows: 7 A
